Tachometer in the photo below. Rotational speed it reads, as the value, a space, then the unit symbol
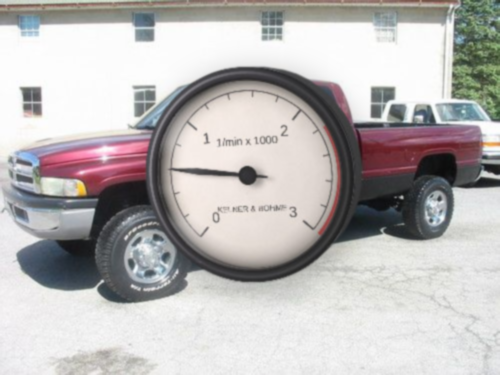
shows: 600 rpm
